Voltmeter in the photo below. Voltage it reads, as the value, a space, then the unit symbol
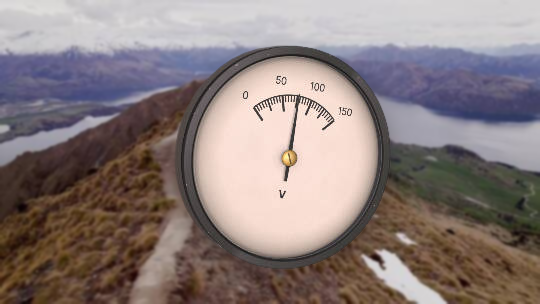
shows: 75 V
